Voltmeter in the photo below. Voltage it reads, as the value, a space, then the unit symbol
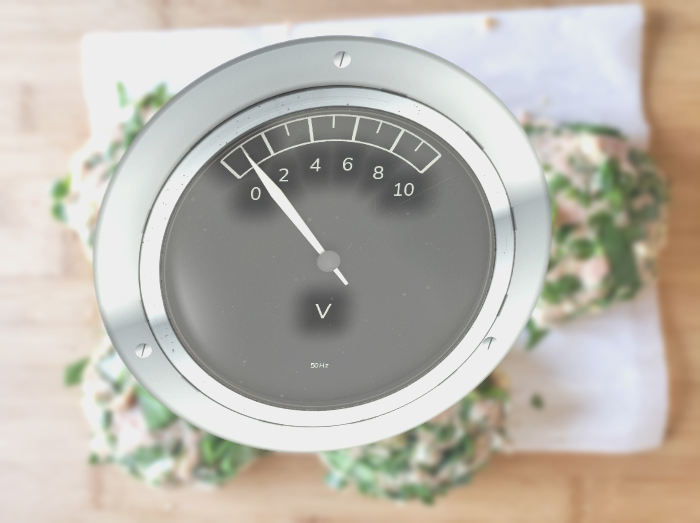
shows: 1 V
